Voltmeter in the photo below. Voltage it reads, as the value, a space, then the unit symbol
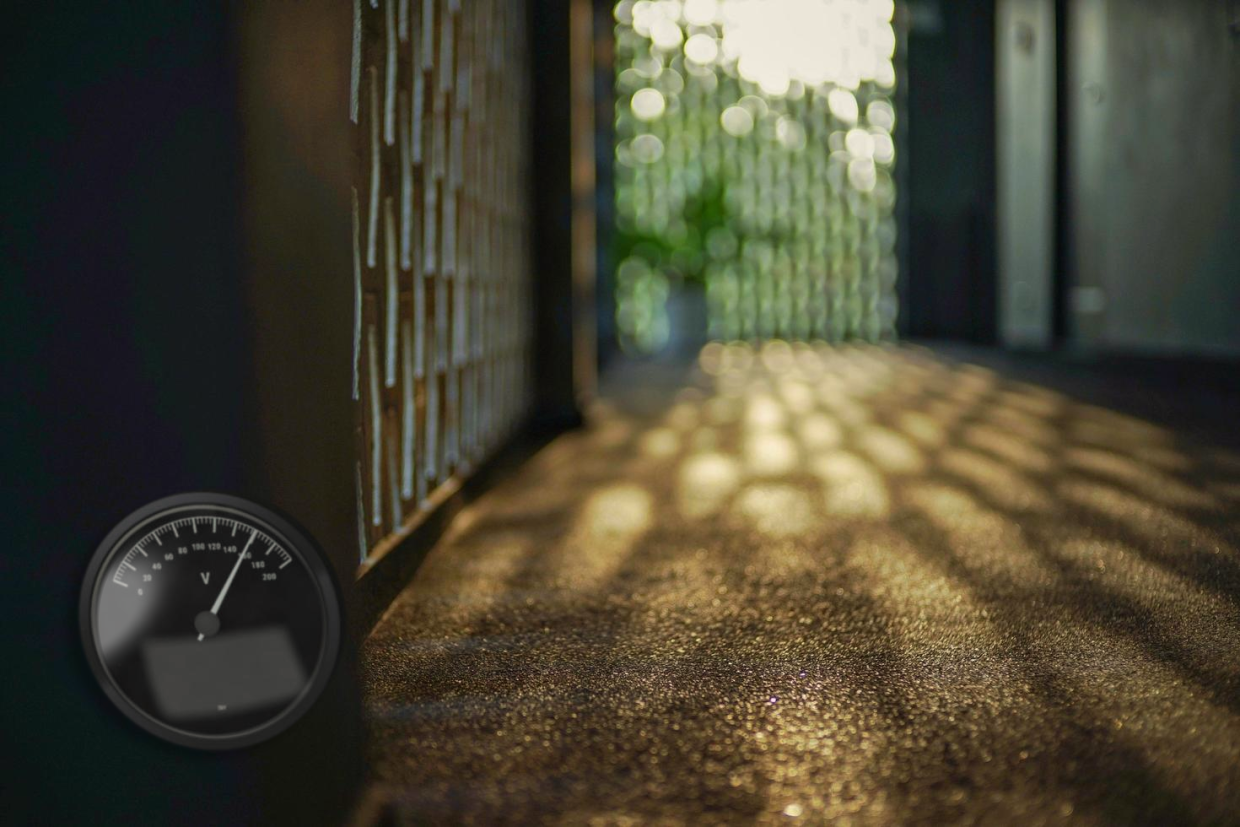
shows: 160 V
